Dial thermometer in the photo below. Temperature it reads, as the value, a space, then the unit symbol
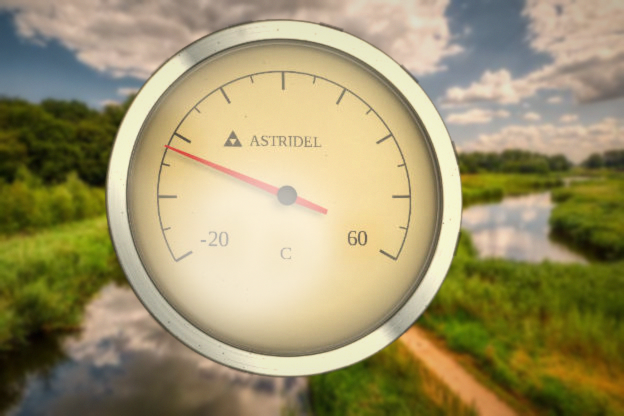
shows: -2.5 °C
